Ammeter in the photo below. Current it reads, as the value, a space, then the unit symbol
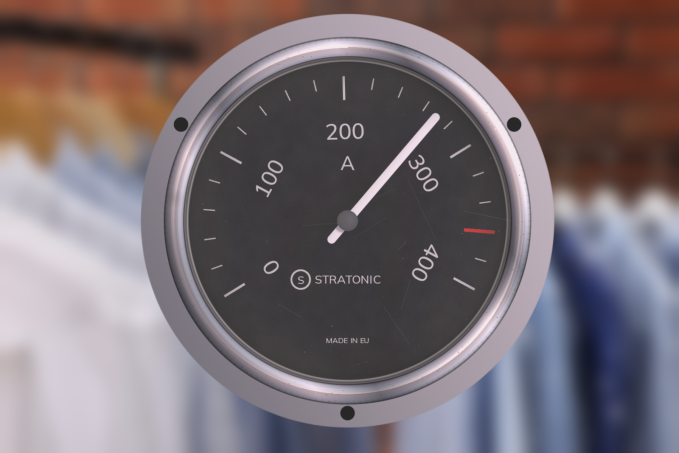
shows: 270 A
